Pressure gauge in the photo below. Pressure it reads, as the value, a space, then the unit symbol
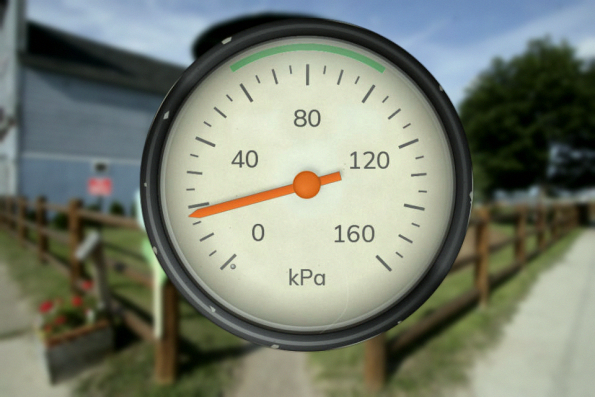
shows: 17.5 kPa
